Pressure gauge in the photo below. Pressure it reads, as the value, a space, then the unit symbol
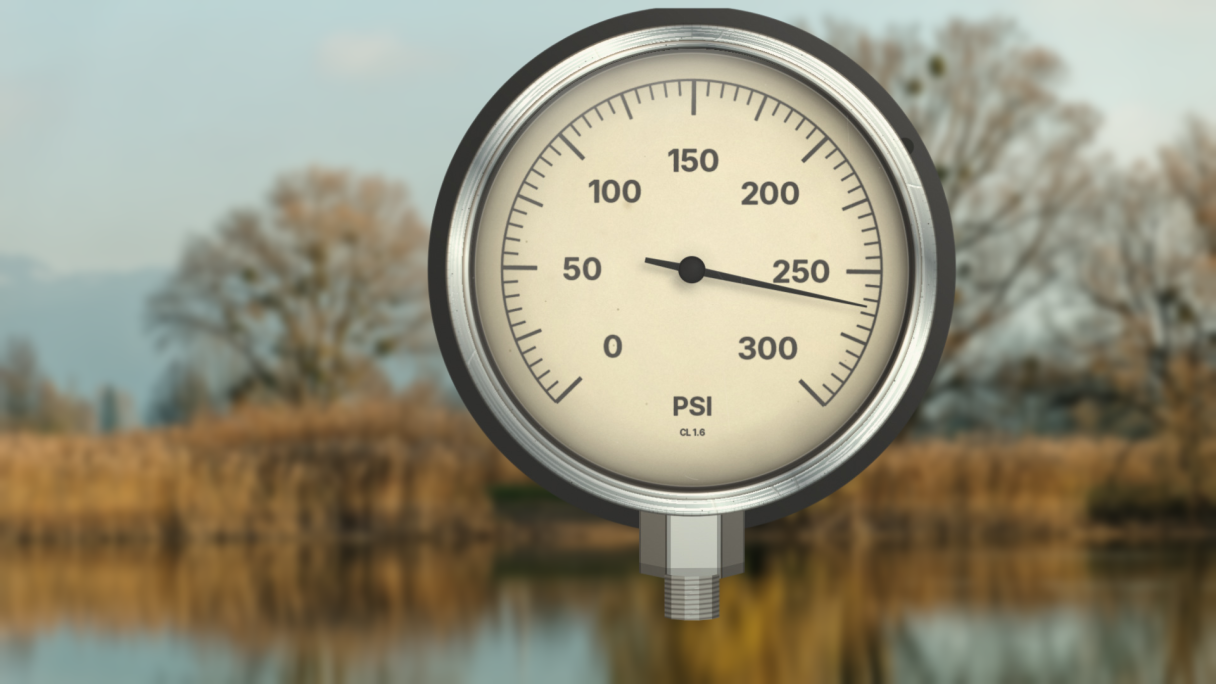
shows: 262.5 psi
